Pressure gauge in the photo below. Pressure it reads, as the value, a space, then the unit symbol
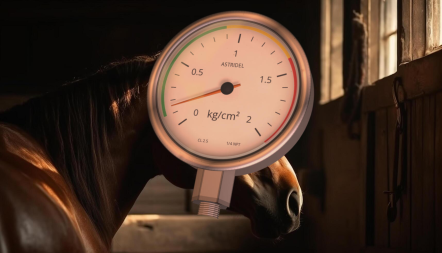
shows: 0.15 kg/cm²
